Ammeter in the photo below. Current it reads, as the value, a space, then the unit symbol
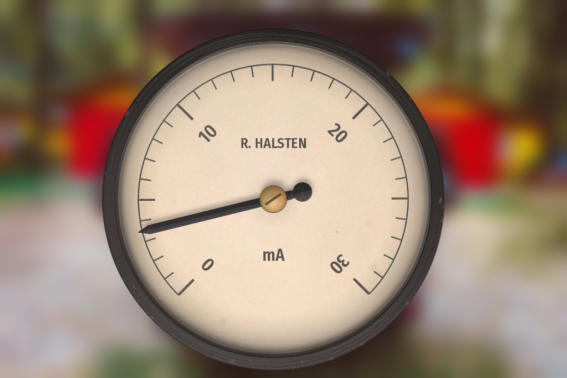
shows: 3.5 mA
